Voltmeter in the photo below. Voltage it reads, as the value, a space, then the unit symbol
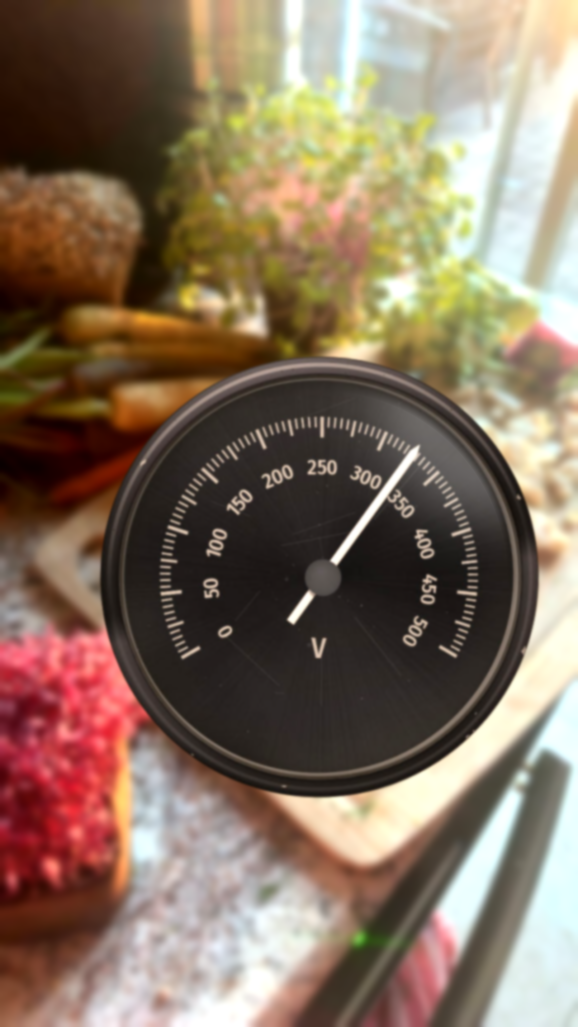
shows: 325 V
